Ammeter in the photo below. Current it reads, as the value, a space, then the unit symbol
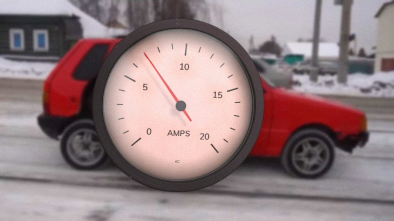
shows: 7 A
